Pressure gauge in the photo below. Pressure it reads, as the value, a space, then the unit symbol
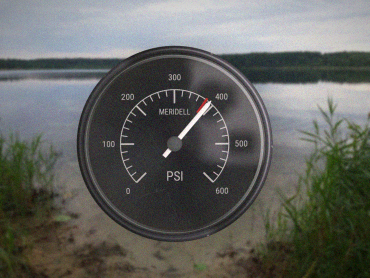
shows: 390 psi
